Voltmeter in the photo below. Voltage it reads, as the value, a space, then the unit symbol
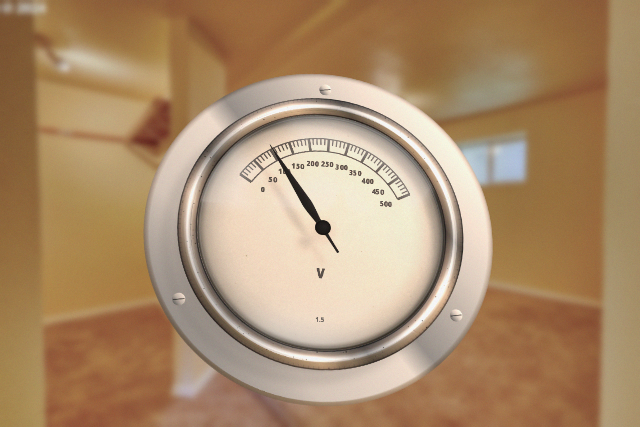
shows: 100 V
